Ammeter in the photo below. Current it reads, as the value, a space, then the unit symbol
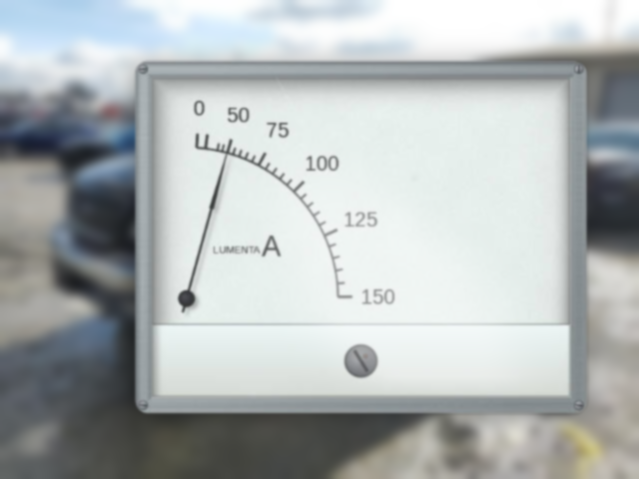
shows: 50 A
